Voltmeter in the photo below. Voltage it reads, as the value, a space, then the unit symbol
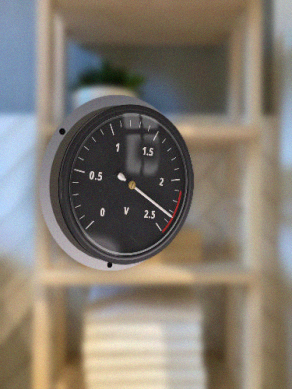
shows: 2.35 V
